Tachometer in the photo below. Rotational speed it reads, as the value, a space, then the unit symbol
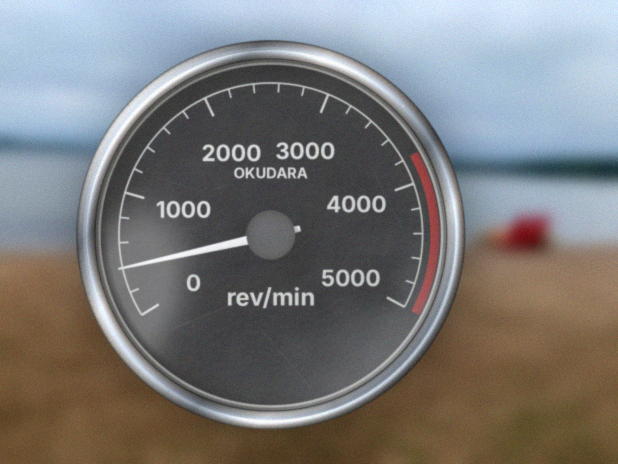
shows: 400 rpm
